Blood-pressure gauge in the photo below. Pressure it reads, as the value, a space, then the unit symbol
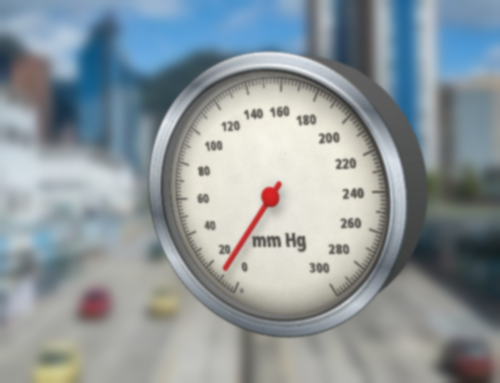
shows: 10 mmHg
